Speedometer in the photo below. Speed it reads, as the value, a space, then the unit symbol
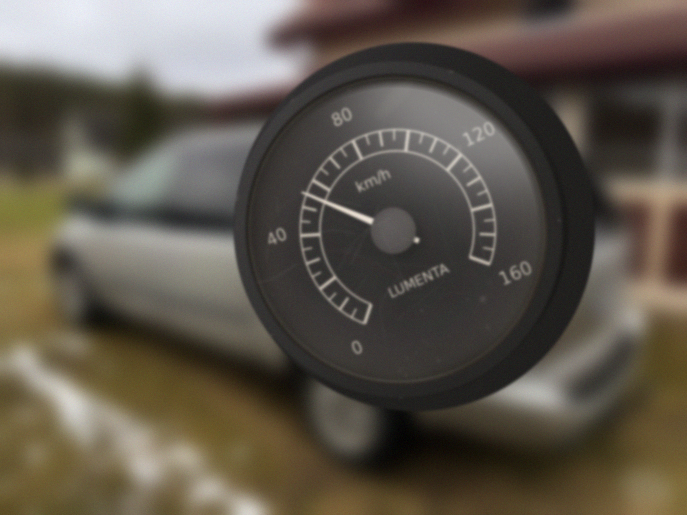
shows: 55 km/h
